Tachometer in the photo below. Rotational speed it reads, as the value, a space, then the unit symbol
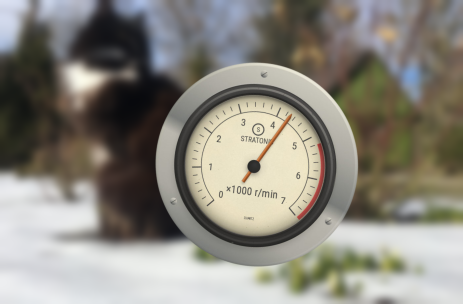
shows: 4300 rpm
